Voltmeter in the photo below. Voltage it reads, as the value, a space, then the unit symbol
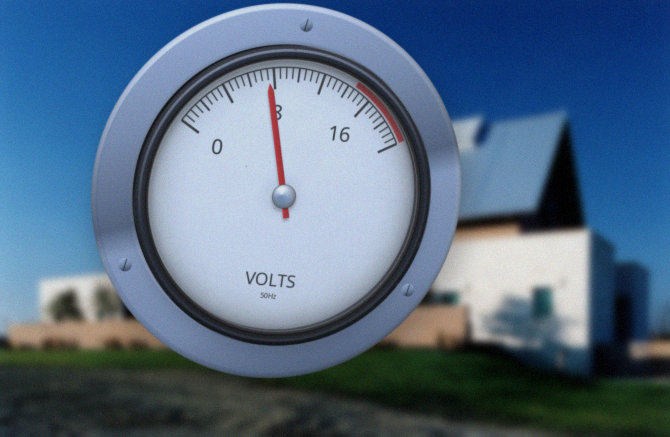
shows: 7.5 V
